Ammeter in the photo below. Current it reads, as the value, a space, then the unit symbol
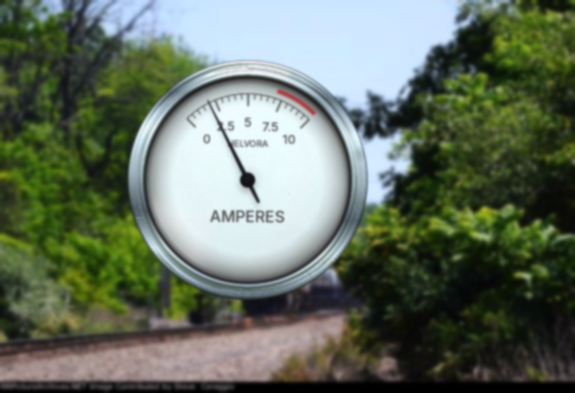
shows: 2 A
